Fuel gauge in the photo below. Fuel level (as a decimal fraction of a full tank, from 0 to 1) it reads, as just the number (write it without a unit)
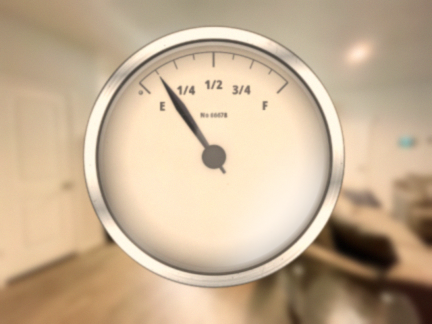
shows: 0.125
